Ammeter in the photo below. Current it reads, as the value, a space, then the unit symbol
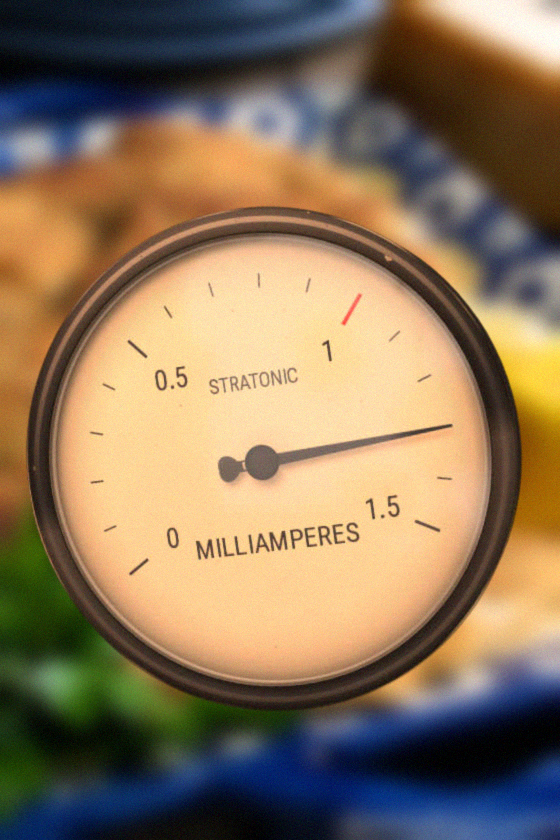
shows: 1.3 mA
